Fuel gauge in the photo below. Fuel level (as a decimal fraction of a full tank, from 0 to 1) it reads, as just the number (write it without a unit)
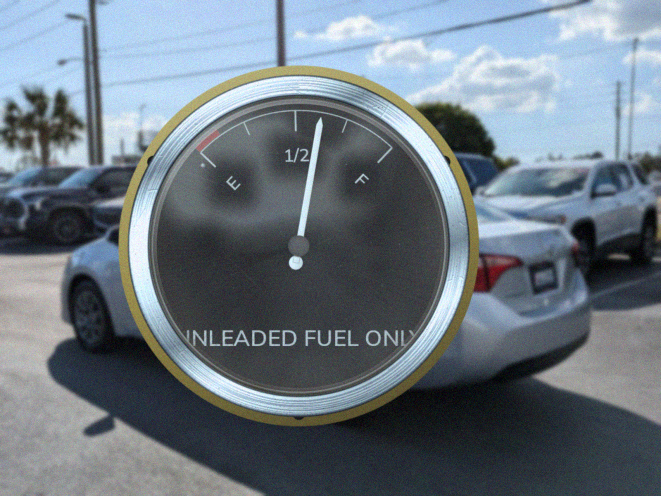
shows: 0.625
